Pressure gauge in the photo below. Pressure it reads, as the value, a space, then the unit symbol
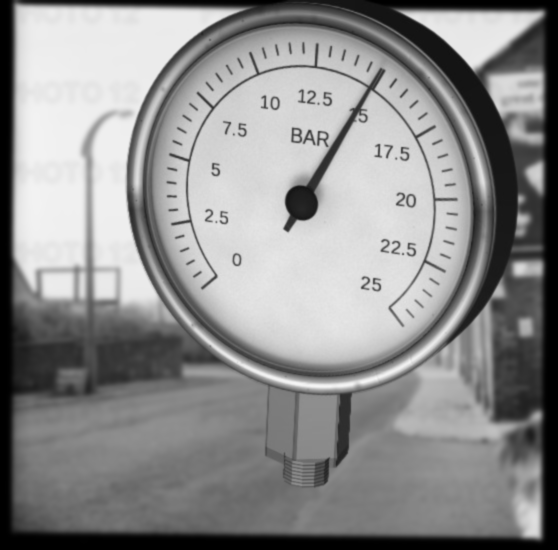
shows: 15 bar
